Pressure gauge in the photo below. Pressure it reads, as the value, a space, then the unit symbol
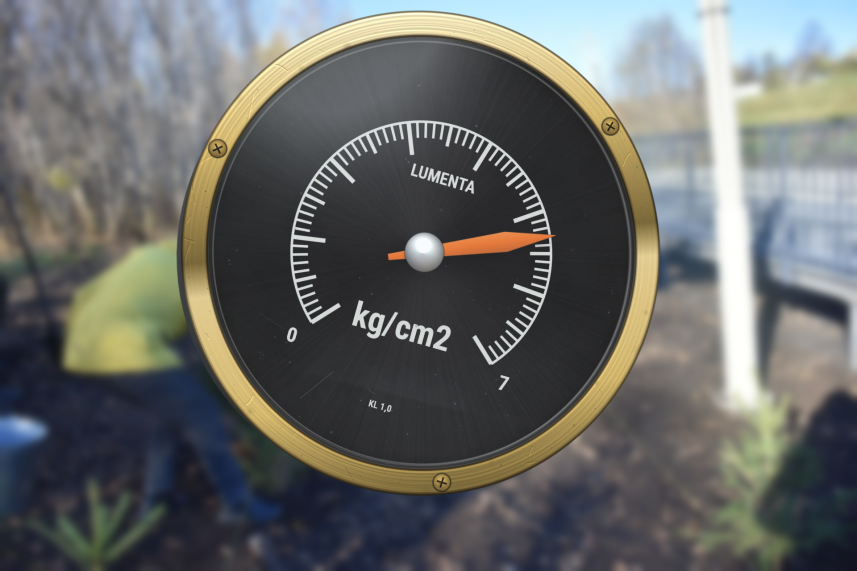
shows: 5.3 kg/cm²
